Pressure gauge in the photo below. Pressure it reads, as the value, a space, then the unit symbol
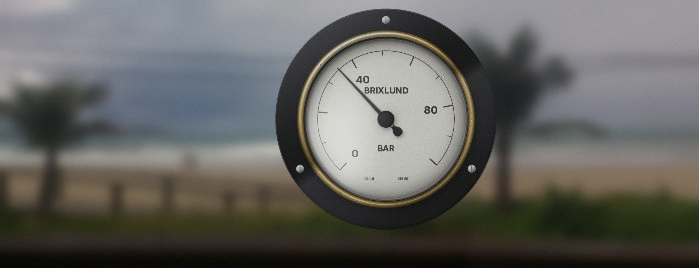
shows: 35 bar
